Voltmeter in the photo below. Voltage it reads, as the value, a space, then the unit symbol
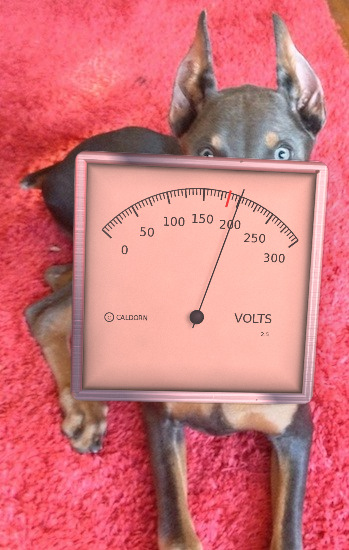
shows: 200 V
